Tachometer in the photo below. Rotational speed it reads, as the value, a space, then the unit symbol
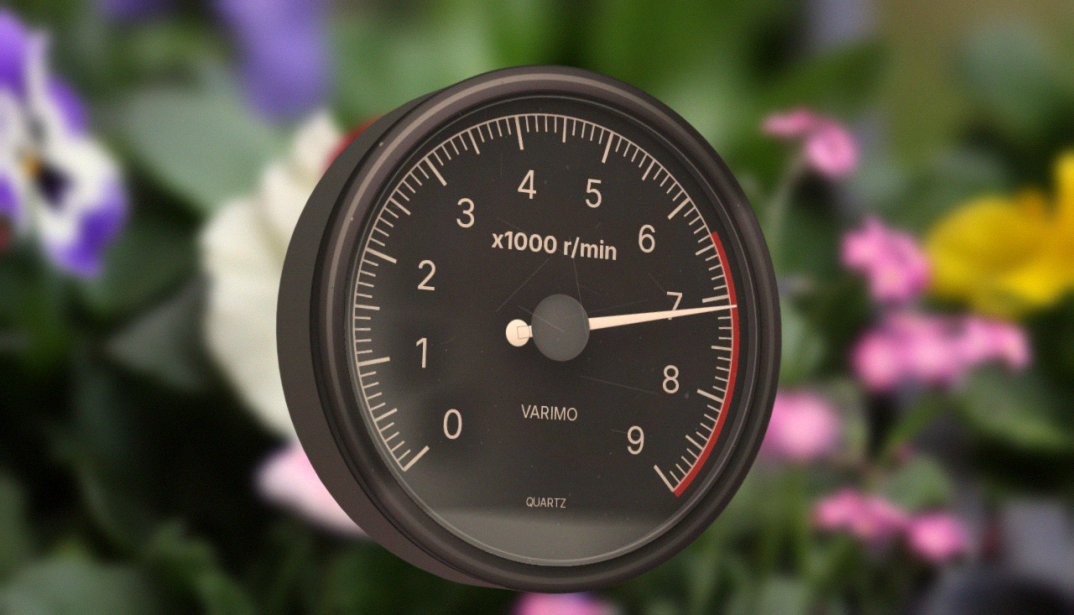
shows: 7100 rpm
